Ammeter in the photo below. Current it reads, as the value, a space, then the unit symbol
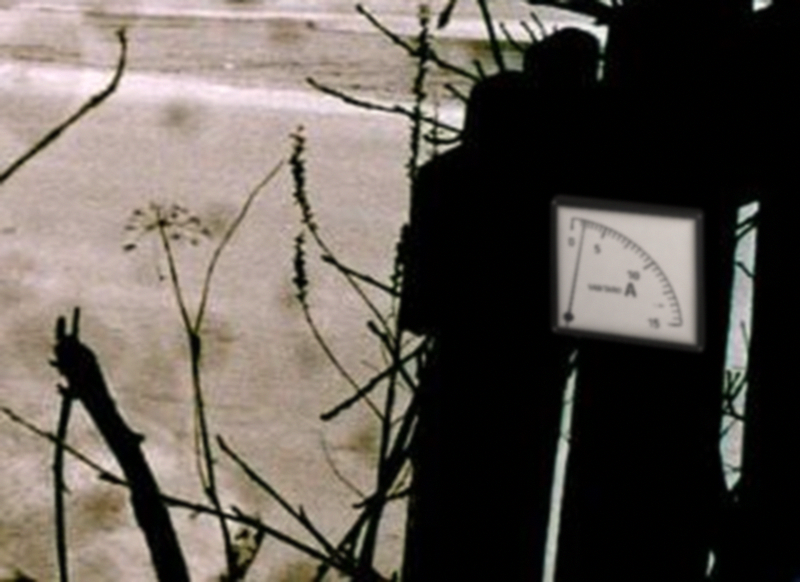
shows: 2.5 A
